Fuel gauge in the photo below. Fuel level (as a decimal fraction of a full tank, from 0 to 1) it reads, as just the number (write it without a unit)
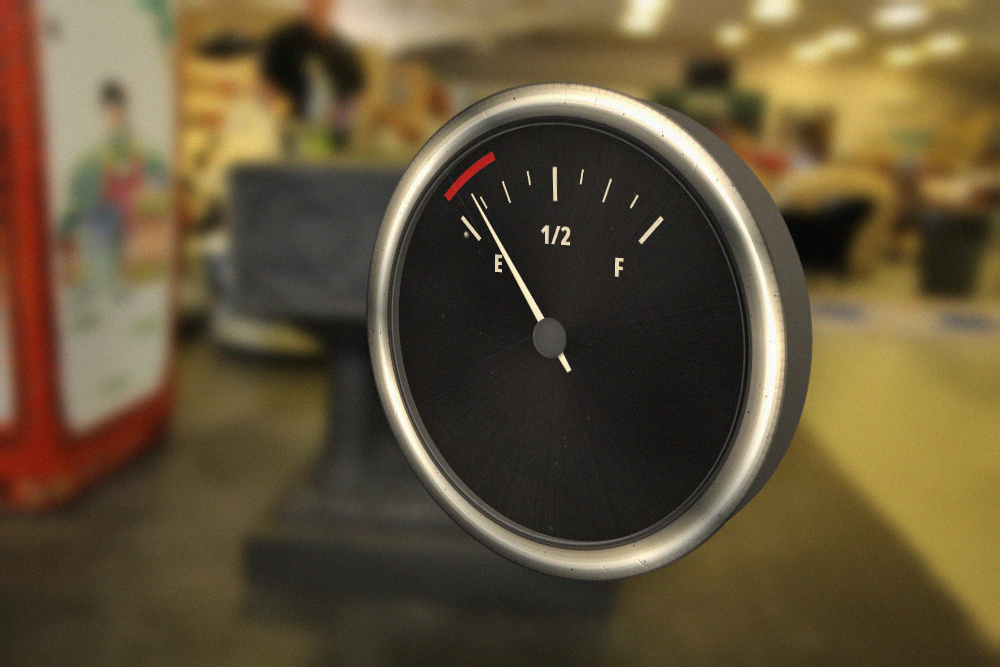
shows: 0.125
